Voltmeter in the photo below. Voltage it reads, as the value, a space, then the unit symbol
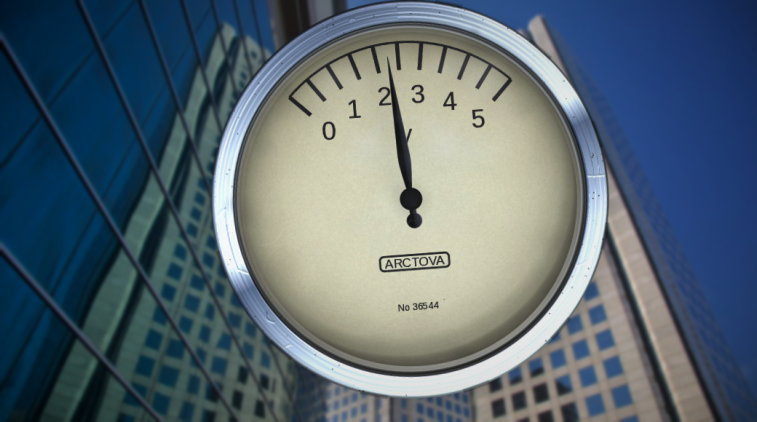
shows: 2.25 V
